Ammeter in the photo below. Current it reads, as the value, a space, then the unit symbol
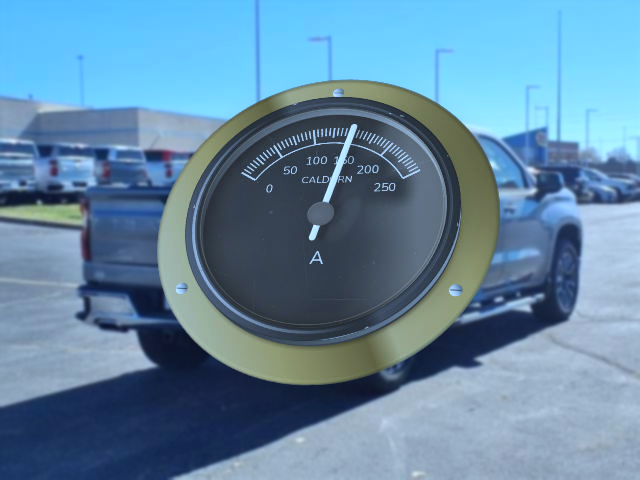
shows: 150 A
